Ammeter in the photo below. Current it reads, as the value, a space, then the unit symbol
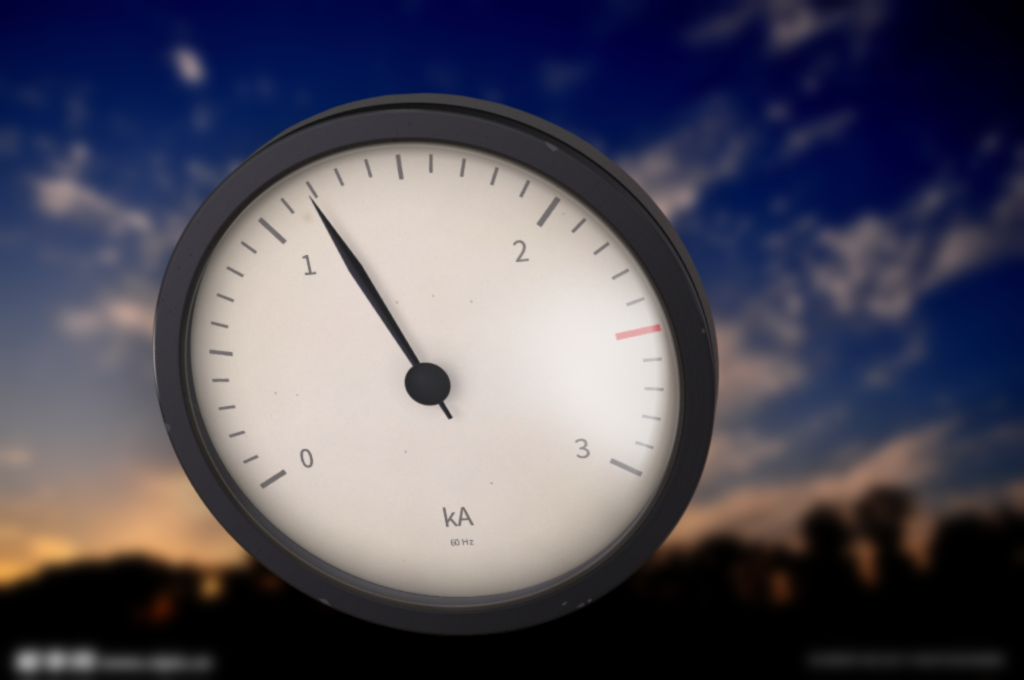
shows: 1.2 kA
